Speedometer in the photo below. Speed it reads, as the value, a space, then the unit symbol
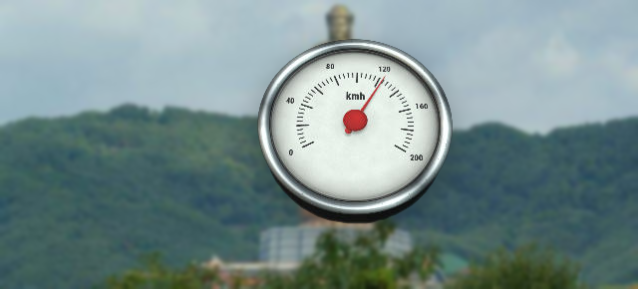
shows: 124 km/h
